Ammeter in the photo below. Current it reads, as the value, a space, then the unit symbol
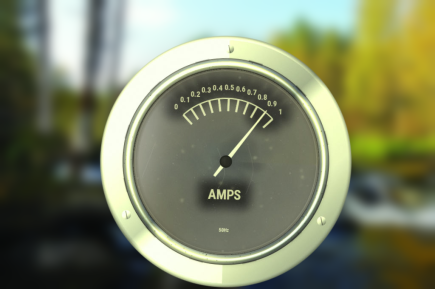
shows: 0.9 A
